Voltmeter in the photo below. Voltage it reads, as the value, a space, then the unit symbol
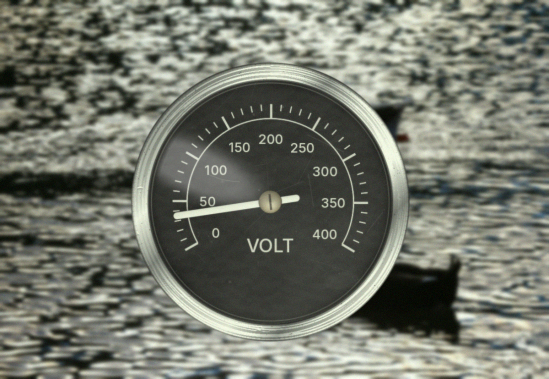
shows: 35 V
